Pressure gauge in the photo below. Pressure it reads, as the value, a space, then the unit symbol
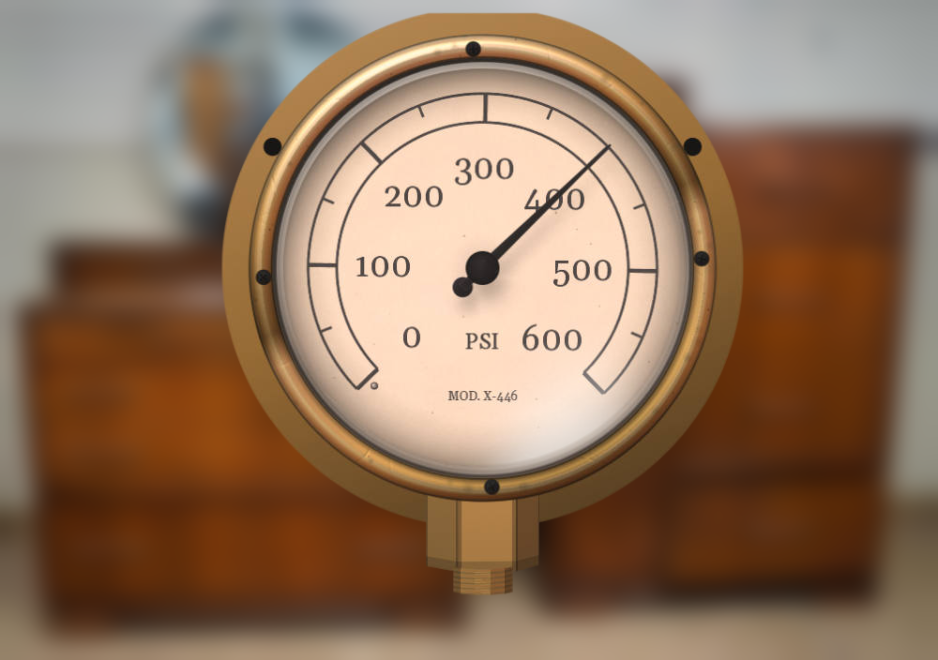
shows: 400 psi
